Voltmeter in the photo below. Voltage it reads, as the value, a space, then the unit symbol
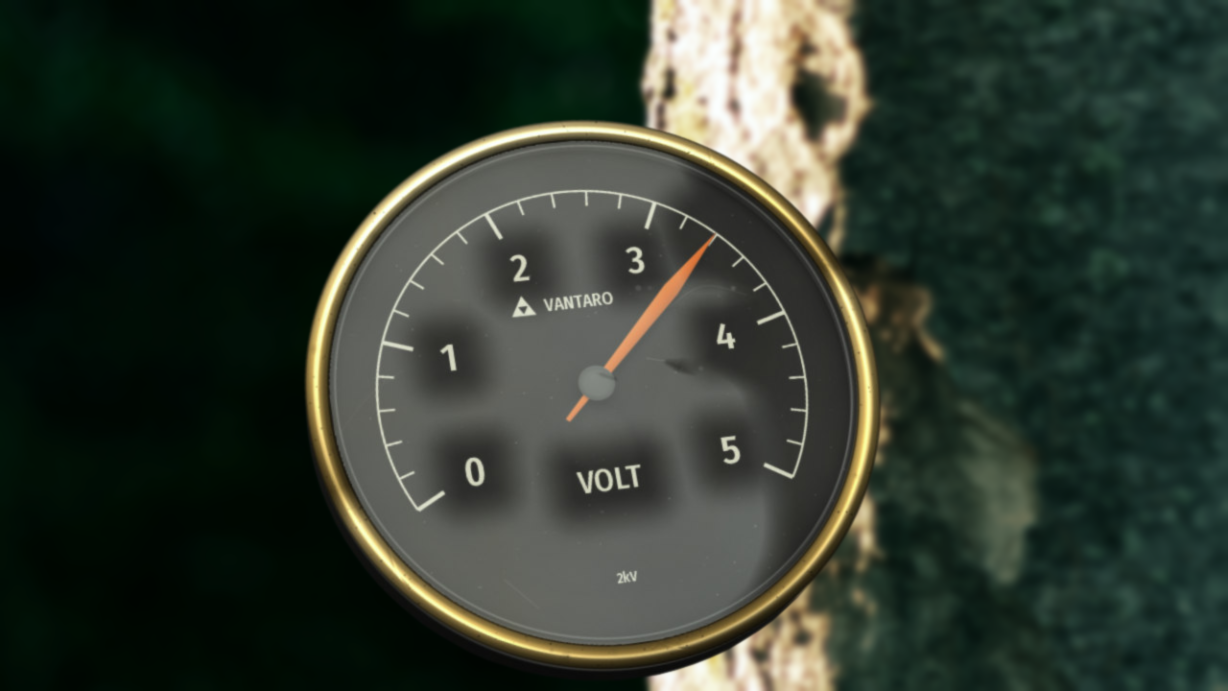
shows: 3.4 V
